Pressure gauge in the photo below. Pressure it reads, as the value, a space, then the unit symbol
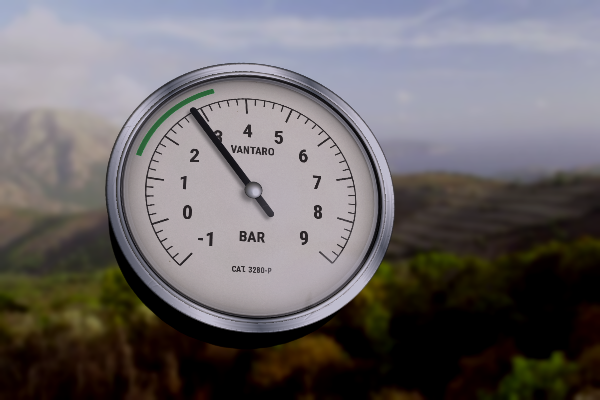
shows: 2.8 bar
